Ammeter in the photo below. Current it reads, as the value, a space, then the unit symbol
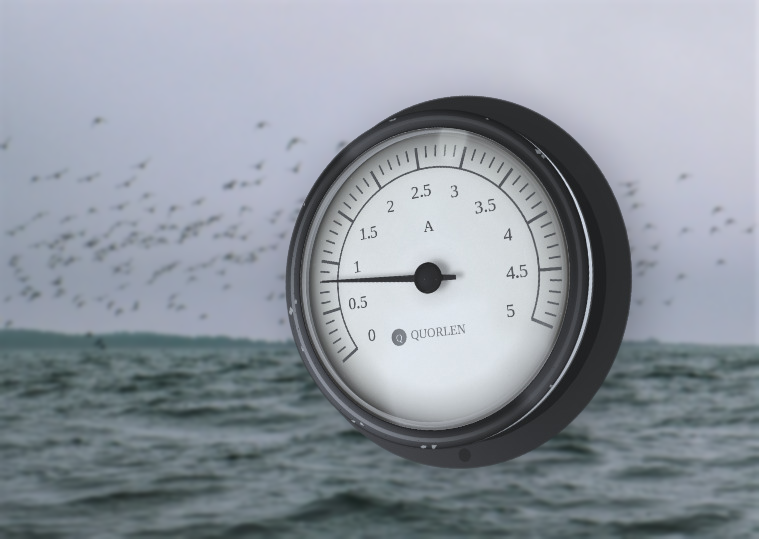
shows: 0.8 A
